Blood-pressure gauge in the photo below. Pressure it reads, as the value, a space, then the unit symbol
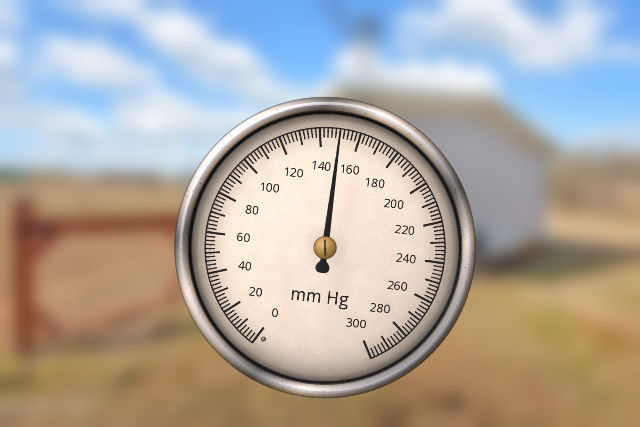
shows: 150 mmHg
